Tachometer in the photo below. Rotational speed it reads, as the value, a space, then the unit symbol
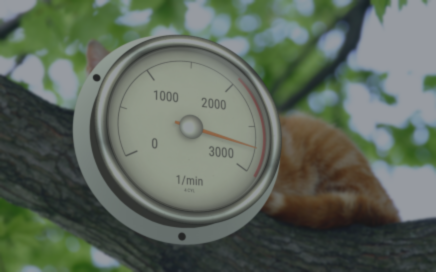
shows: 2750 rpm
